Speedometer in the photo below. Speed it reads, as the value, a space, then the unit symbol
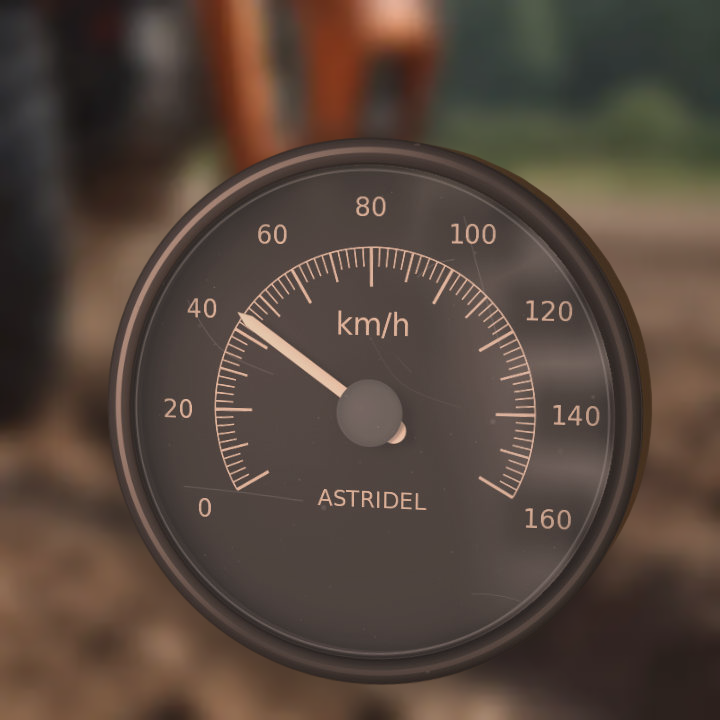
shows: 44 km/h
